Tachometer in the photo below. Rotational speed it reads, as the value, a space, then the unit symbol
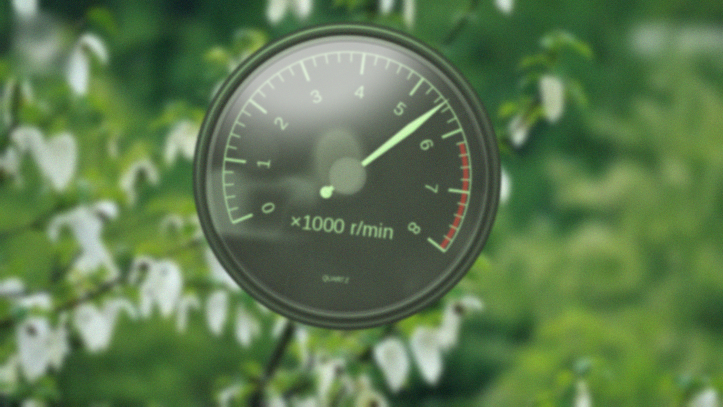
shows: 5500 rpm
